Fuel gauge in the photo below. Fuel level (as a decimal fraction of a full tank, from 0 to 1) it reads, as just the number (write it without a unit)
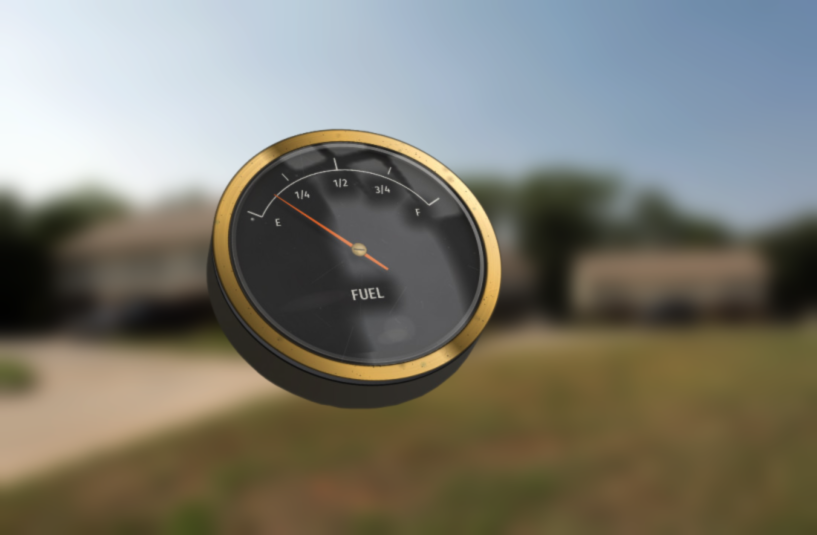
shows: 0.125
